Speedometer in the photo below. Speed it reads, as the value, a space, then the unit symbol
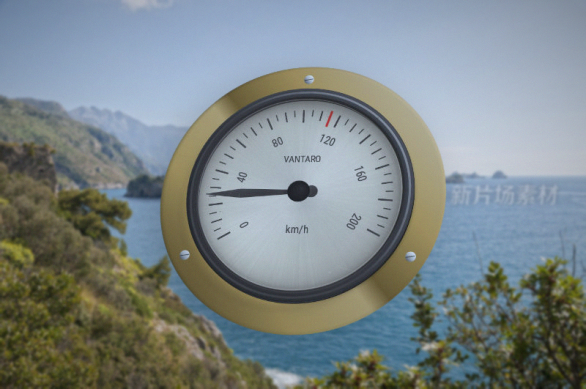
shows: 25 km/h
